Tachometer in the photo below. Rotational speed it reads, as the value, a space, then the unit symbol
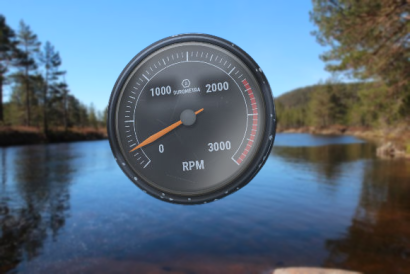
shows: 200 rpm
